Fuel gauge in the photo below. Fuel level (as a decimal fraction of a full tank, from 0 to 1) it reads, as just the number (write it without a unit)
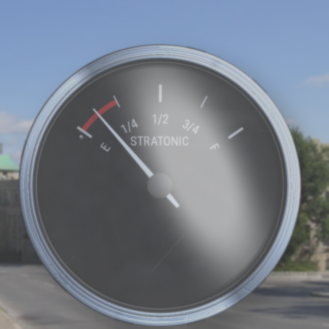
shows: 0.125
